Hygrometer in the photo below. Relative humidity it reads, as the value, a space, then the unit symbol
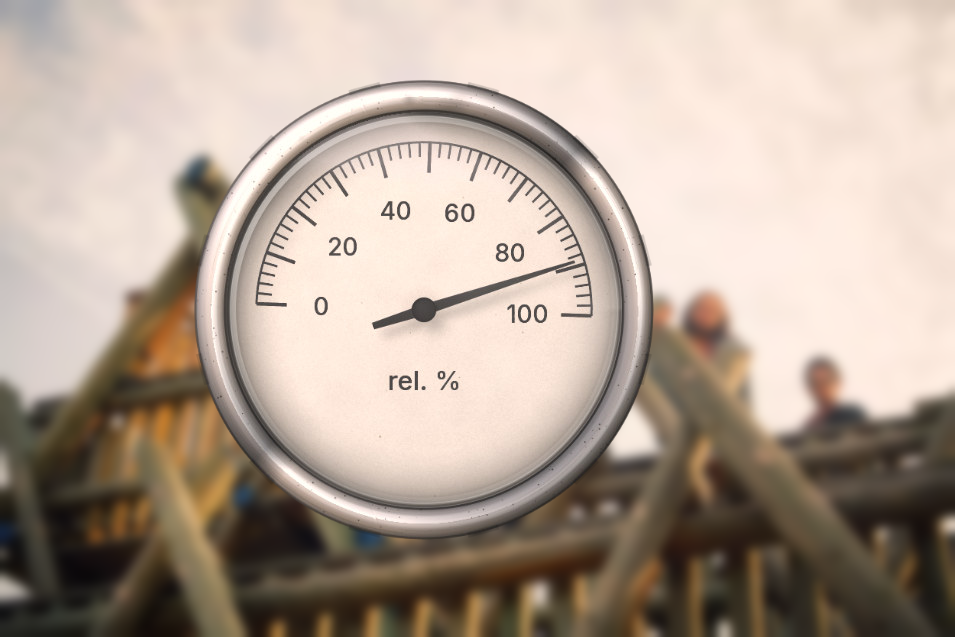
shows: 89 %
